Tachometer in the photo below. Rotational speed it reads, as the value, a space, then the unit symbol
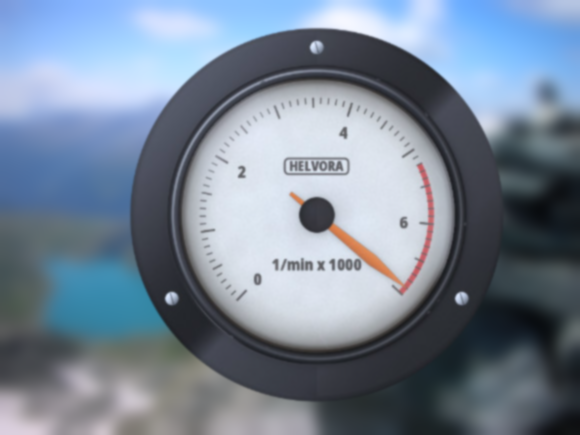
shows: 6900 rpm
